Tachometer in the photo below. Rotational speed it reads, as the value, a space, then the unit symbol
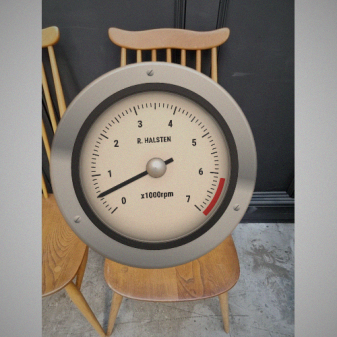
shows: 500 rpm
